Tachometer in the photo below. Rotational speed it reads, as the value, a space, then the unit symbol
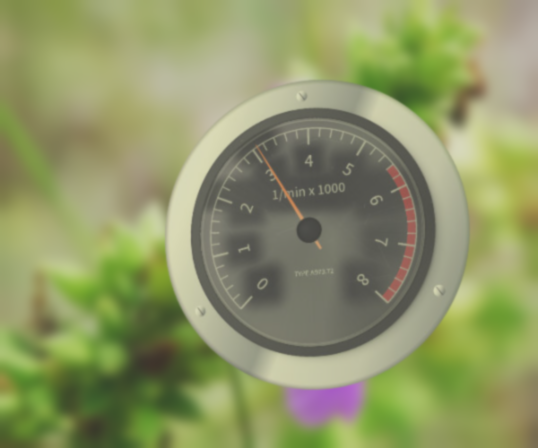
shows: 3100 rpm
